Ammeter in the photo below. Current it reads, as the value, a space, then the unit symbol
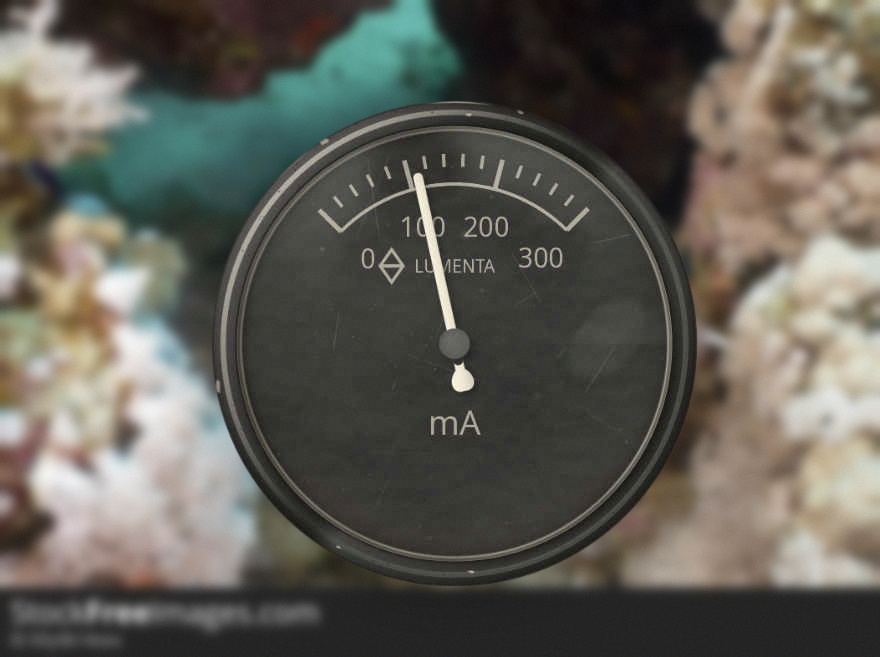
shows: 110 mA
